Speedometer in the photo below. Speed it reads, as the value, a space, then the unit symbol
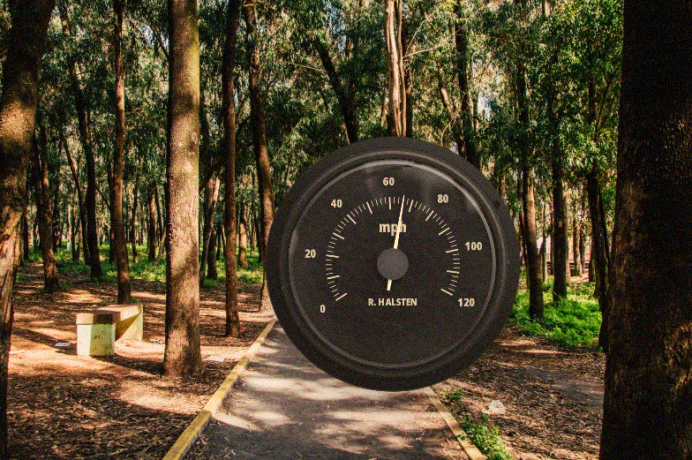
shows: 66 mph
